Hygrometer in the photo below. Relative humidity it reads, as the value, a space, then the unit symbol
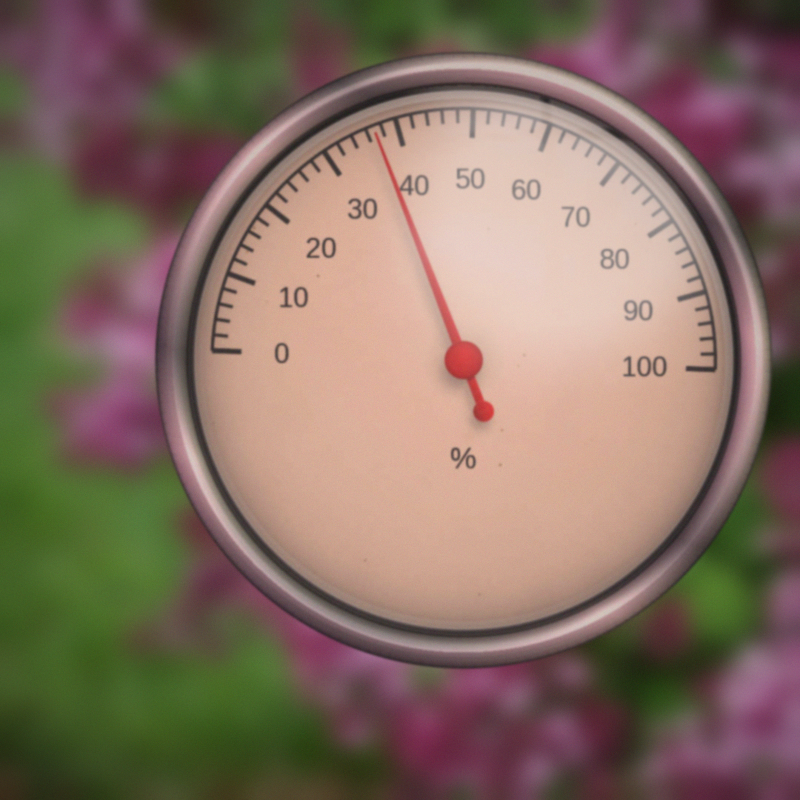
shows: 37 %
